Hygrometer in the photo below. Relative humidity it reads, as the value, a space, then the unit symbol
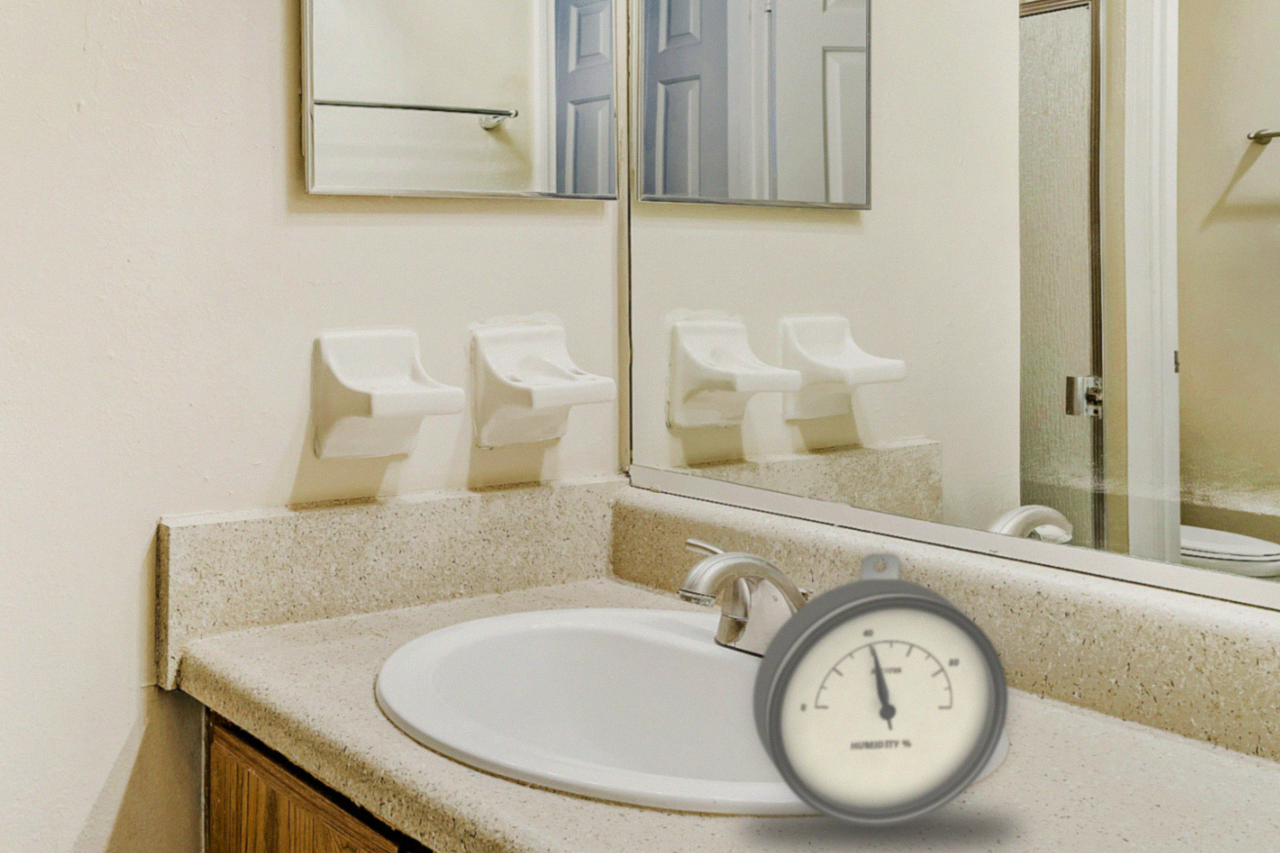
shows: 40 %
